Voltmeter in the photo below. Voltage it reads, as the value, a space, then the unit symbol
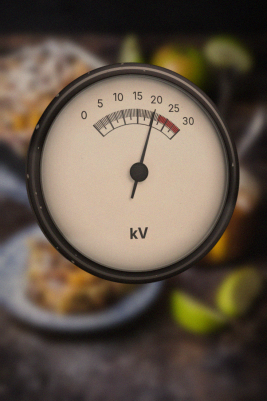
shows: 20 kV
